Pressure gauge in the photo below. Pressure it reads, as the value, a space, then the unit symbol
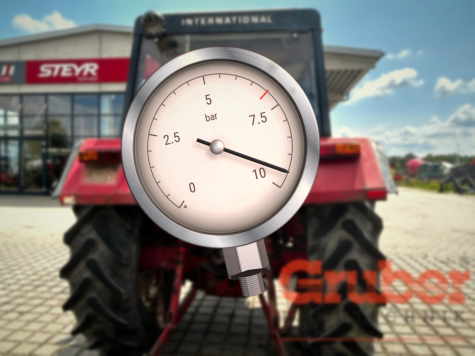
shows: 9.5 bar
